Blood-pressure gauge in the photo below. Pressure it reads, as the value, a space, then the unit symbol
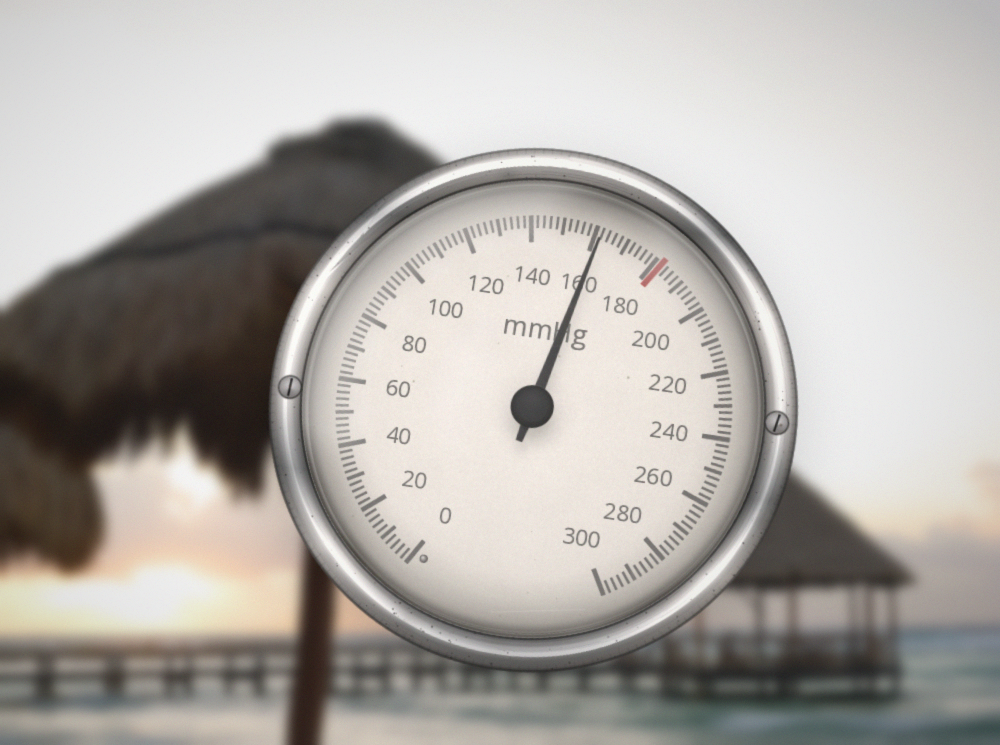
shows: 162 mmHg
